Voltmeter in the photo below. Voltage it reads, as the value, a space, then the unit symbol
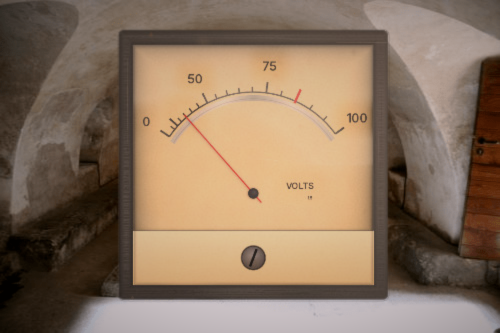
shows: 35 V
